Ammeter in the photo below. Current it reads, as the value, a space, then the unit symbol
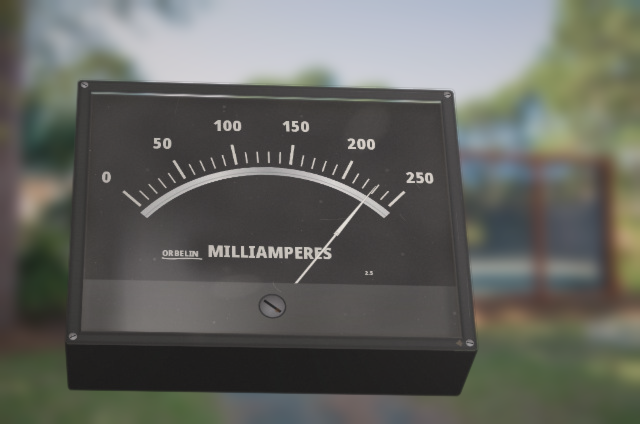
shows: 230 mA
